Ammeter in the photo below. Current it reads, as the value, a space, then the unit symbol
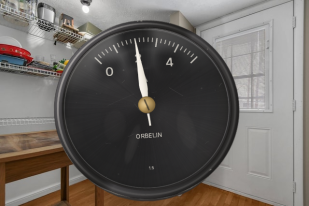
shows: 2 A
